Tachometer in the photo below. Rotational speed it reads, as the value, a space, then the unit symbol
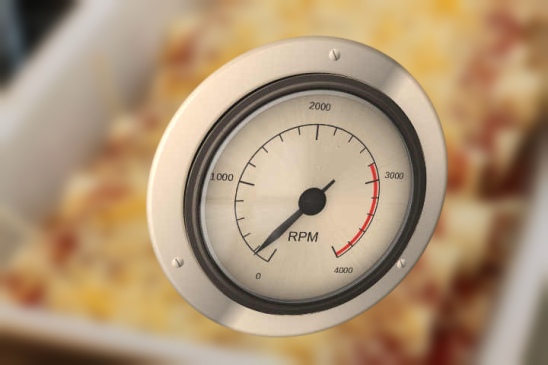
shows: 200 rpm
